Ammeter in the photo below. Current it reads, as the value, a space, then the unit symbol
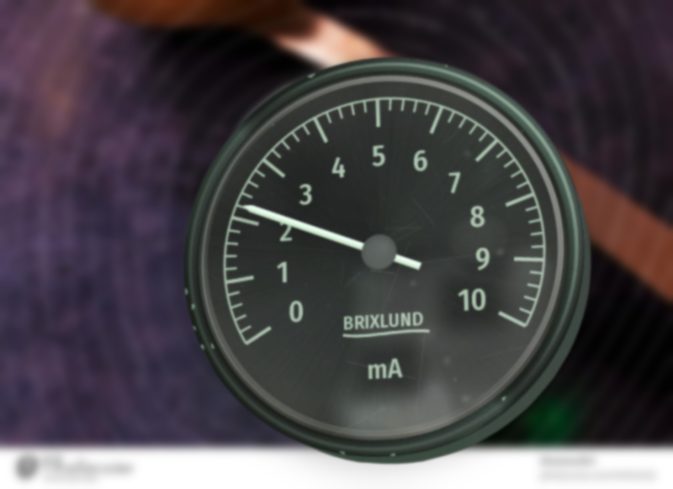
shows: 2.2 mA
